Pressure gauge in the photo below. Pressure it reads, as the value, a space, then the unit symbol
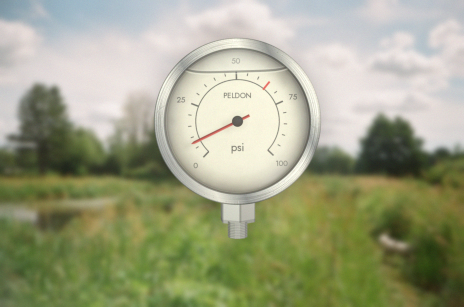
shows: 7.5 psi
